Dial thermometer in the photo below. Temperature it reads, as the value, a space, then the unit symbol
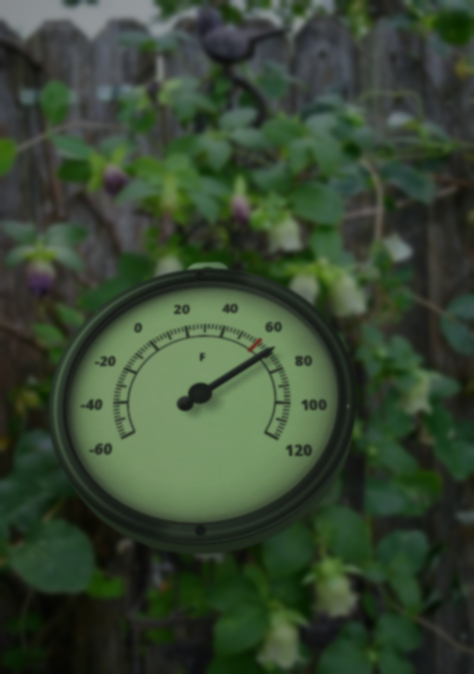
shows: 70 °F
